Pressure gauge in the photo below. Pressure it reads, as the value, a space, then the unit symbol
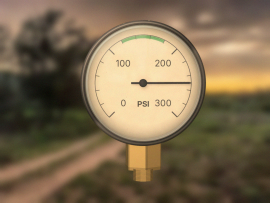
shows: 250 psi
